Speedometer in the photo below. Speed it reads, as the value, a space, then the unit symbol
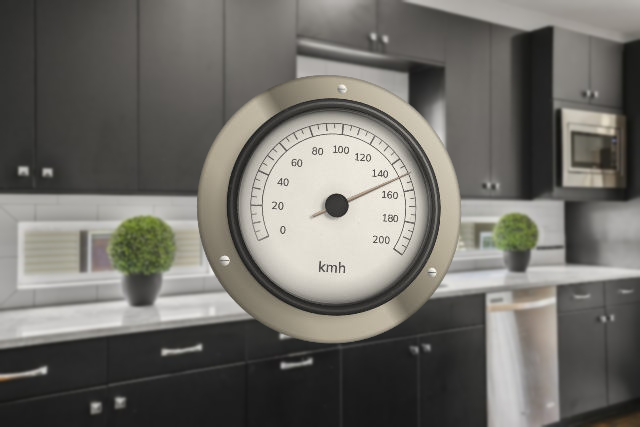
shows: 150 km/h
